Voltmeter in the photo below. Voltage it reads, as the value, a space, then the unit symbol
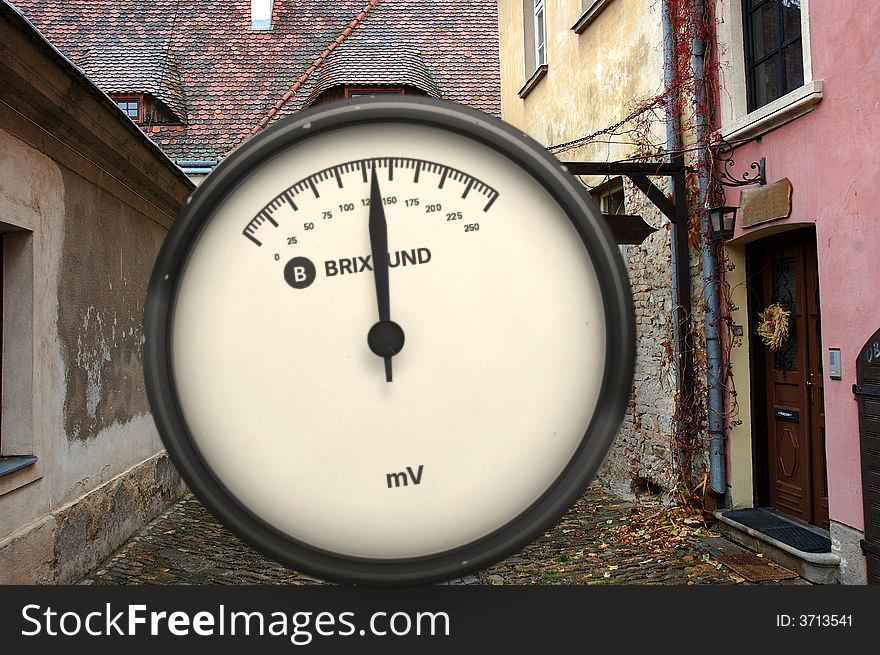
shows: 135 mV
